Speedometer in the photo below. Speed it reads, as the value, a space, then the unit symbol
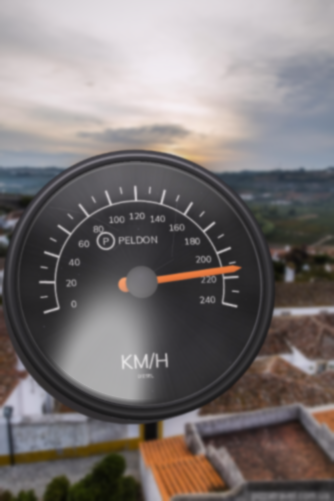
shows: 215 km/h
